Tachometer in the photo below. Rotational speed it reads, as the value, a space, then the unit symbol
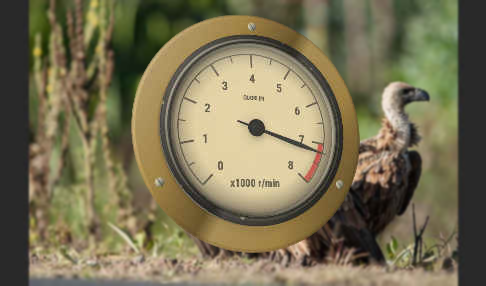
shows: 7250 rpm
